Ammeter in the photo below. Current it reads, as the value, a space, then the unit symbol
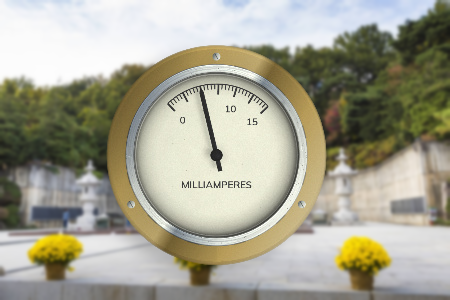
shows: 5 mA
